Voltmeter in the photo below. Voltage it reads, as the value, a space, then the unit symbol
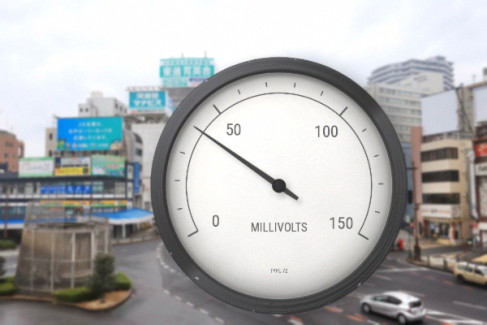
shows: 40 mV
